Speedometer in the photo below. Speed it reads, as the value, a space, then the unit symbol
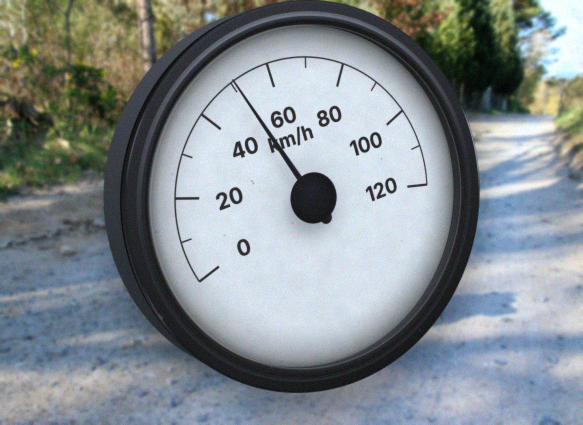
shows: 50 km/h
